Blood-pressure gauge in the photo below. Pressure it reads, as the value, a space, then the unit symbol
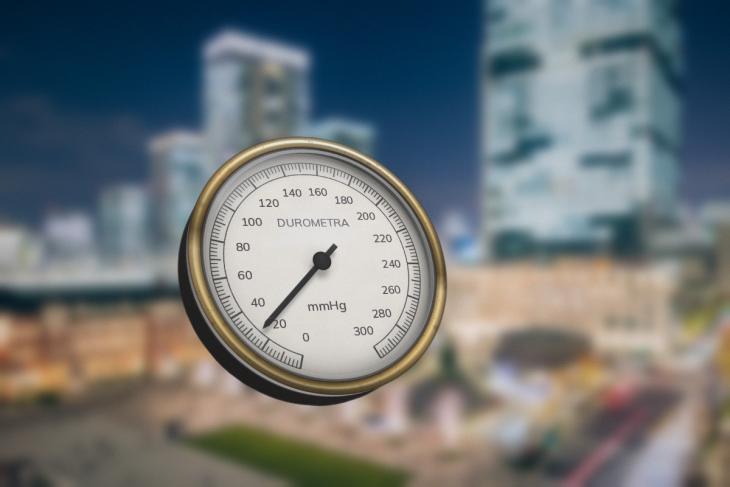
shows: 26 mmHg
